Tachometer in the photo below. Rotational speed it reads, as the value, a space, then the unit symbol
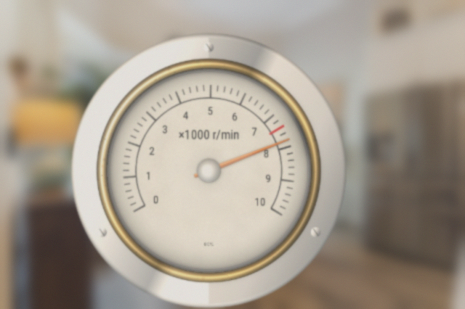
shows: 7800 rpm
